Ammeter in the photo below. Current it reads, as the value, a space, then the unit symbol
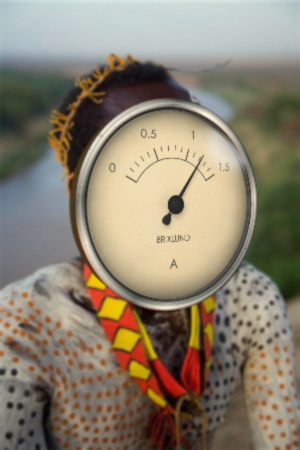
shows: 1.2 A
